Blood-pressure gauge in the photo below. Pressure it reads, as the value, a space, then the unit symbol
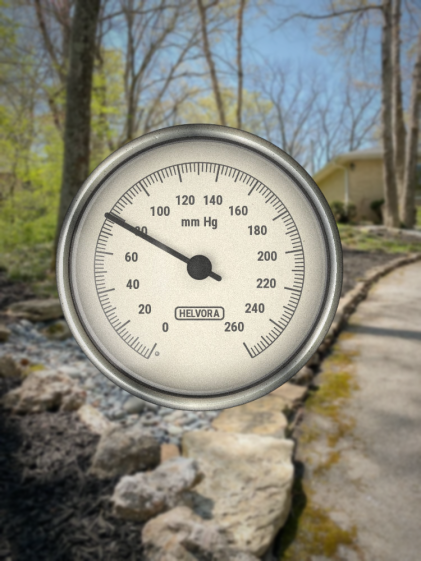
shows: 78 mmHg
